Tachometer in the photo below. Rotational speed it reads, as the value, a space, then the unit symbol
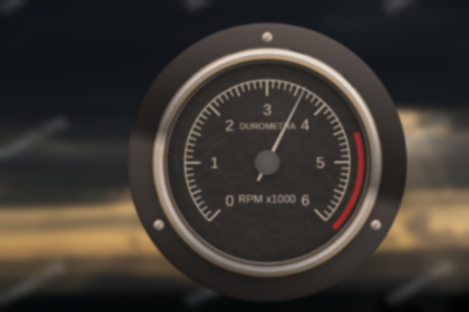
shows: 3600 rpm
